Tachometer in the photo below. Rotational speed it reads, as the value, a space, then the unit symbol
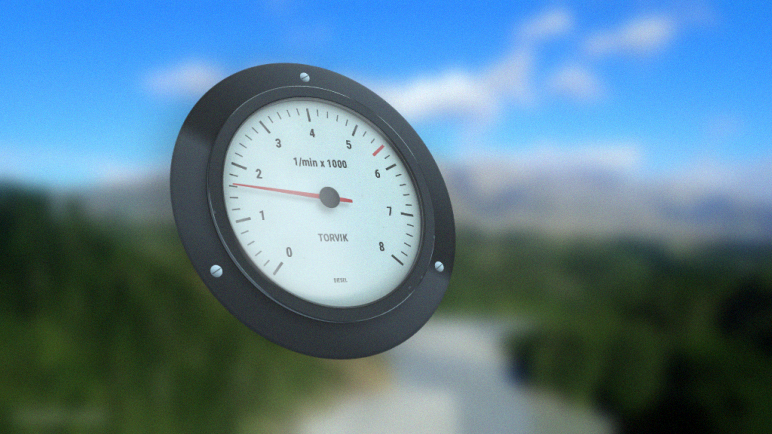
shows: 1600 rpm
